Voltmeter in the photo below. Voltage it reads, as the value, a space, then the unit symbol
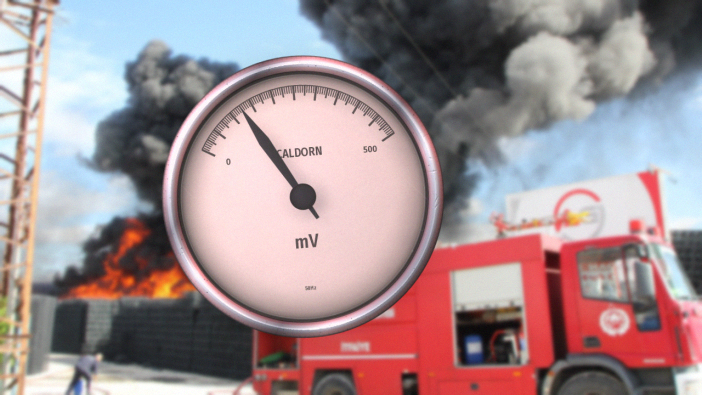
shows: 125 mV
